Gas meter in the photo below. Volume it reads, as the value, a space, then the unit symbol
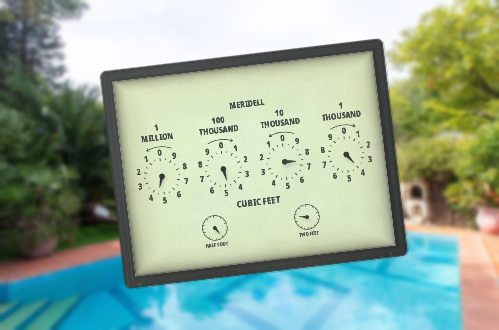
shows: 447400 ft³
